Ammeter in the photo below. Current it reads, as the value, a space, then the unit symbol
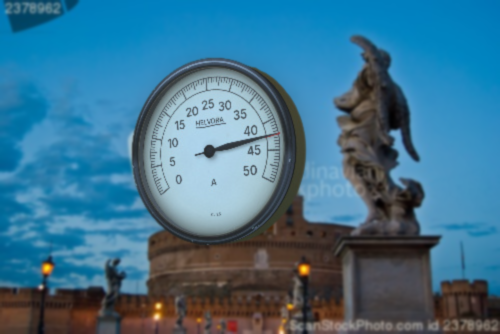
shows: 42.5 A
